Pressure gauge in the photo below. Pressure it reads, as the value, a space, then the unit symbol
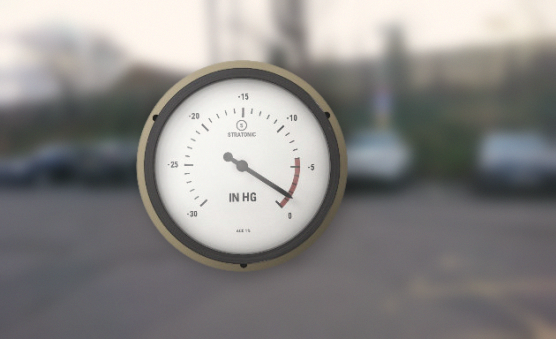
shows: -1.5 inHg
